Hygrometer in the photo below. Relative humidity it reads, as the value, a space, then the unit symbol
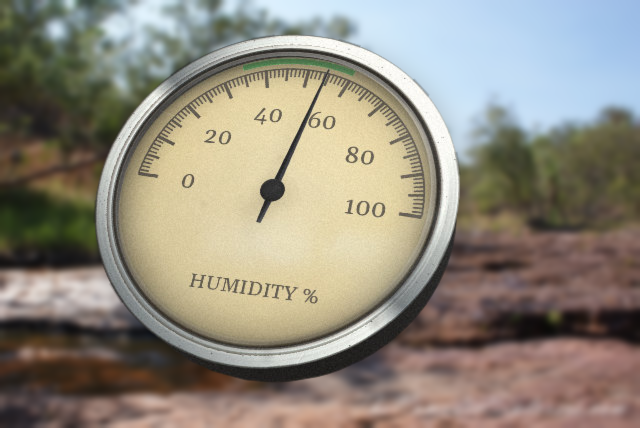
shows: 55 %
